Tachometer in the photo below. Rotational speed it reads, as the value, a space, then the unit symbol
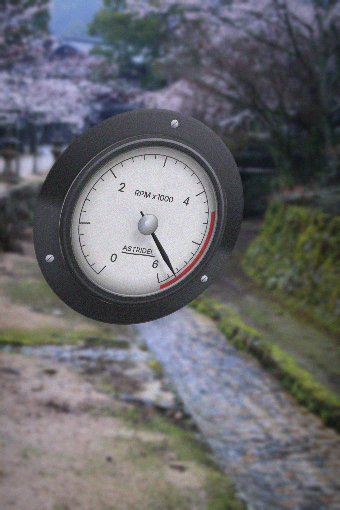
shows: 5700 rpm
